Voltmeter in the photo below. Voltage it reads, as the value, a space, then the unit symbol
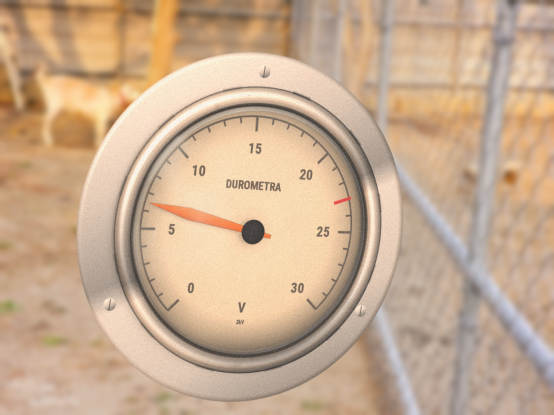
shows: 6.5 V
